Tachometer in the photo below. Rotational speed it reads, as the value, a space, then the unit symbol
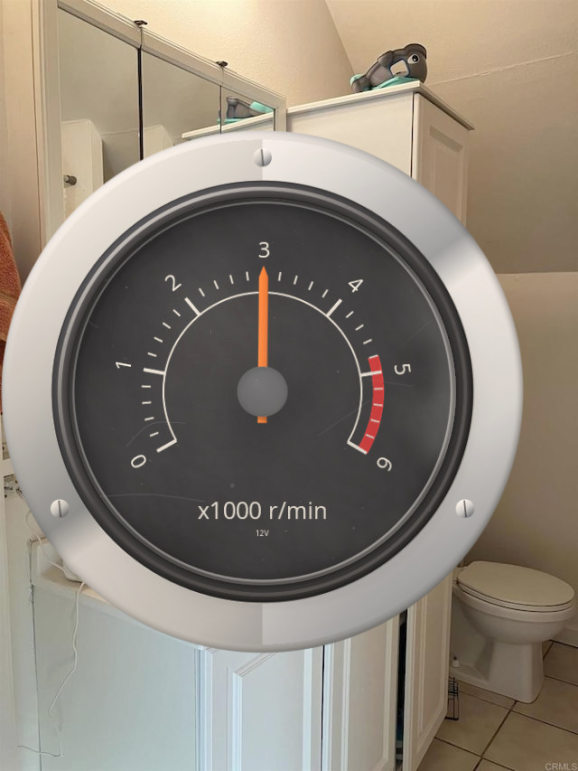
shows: 3000 rpm
